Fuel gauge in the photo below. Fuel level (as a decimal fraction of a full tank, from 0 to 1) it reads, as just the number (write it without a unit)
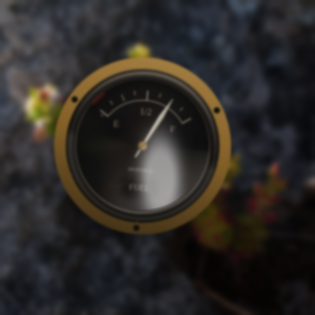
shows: 0.75
